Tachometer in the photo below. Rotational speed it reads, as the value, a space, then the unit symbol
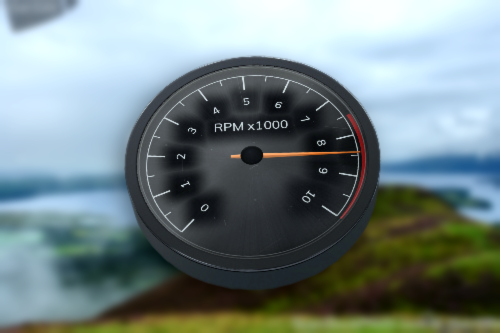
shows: 8500 rpm
